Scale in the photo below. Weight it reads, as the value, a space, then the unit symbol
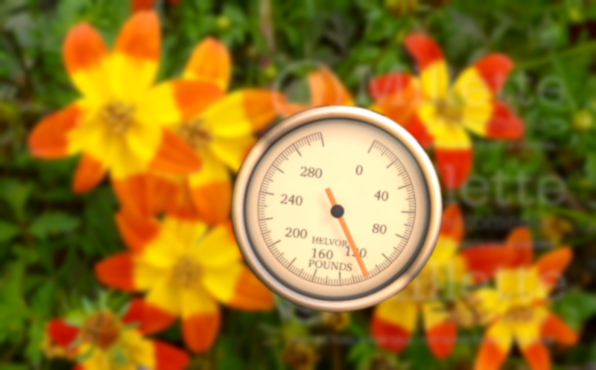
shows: 120 lb
